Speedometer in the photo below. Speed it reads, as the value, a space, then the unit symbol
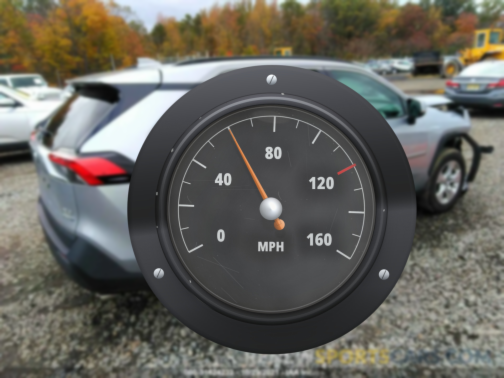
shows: 60 mph
